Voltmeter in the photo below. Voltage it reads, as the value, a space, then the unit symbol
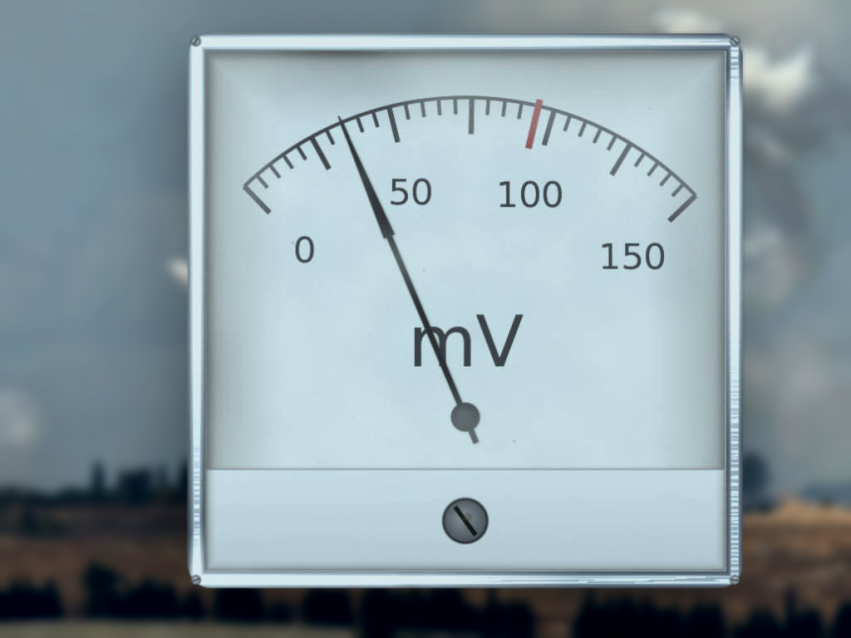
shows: 35 mV
